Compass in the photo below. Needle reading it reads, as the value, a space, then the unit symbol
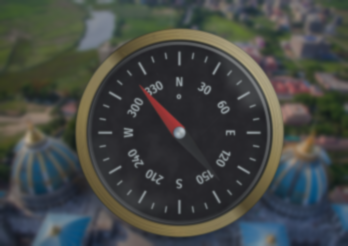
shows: 320 °
